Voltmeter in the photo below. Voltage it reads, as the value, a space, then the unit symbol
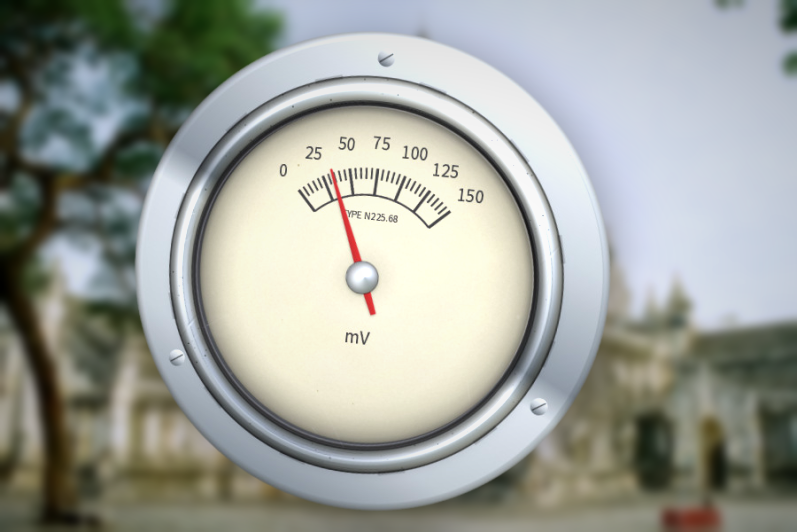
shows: 35 mV
